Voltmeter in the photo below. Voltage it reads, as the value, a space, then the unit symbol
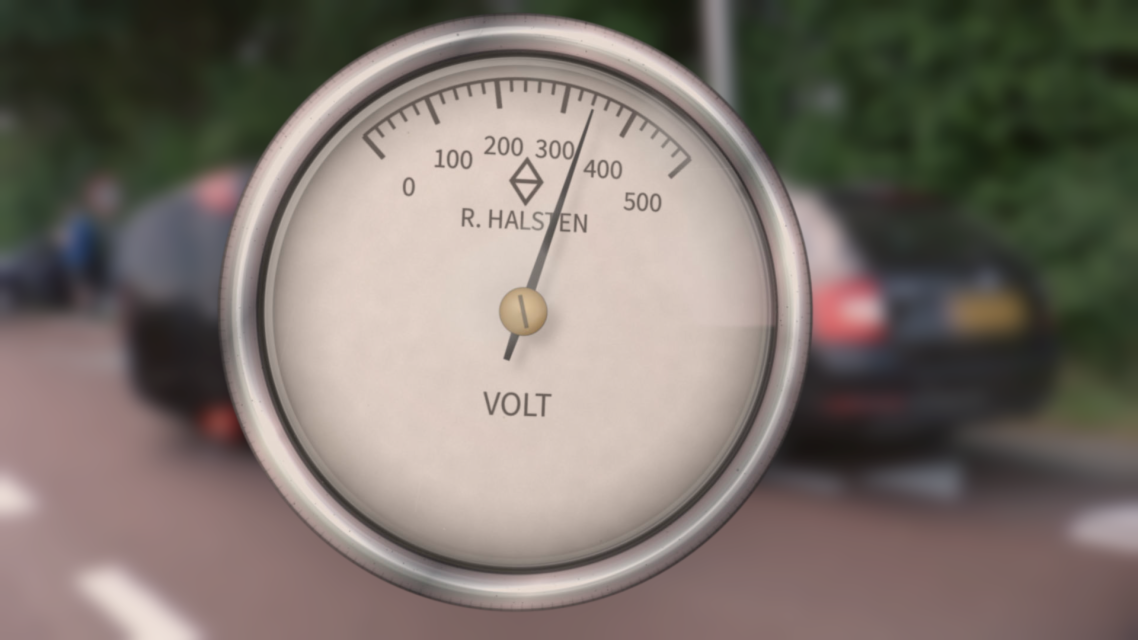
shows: 340 V
